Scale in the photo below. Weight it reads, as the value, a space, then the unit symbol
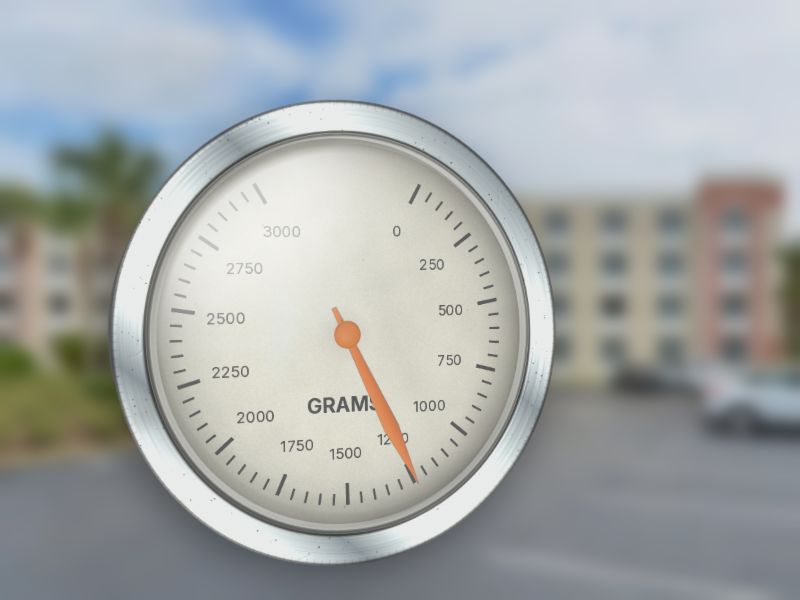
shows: 1250 g
